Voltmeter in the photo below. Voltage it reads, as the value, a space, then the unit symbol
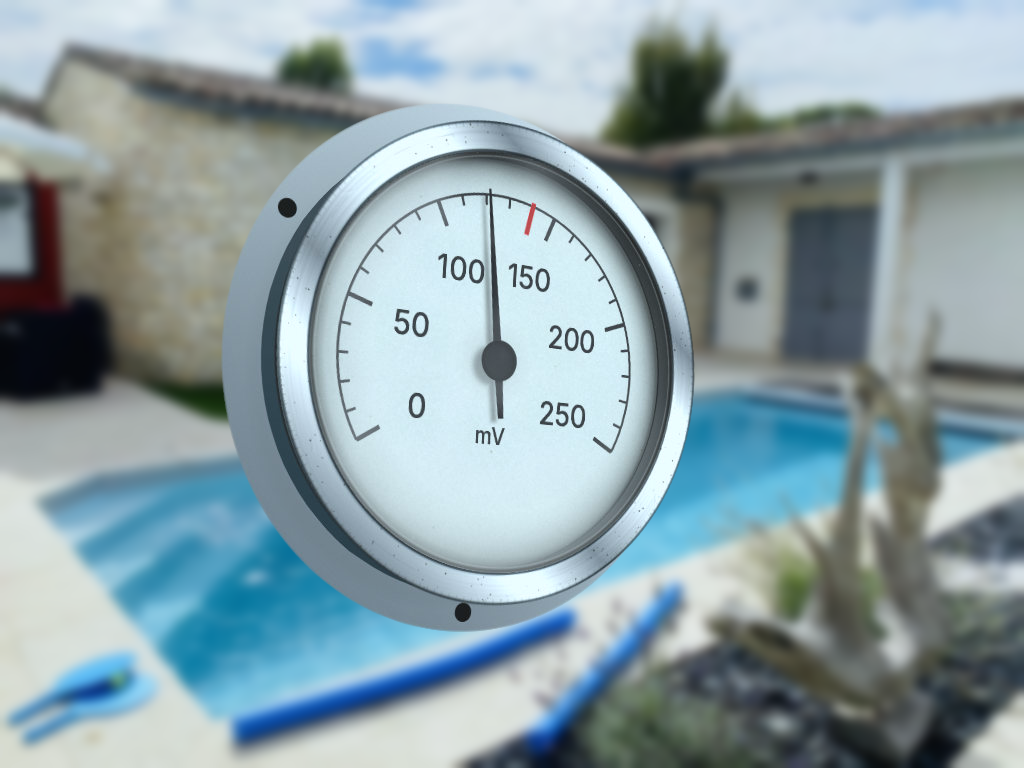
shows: 120 mV
